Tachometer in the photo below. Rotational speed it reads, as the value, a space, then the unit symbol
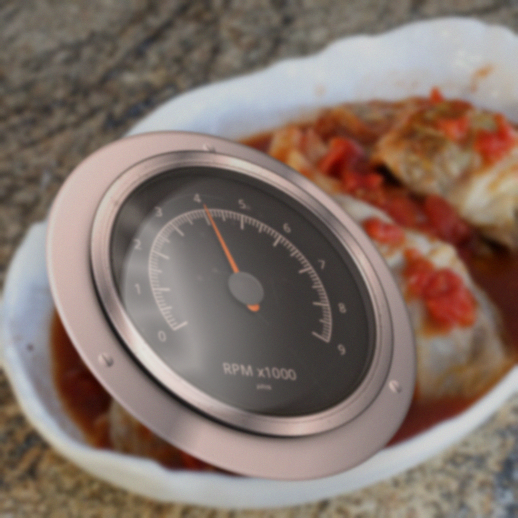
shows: 4000 rpm
